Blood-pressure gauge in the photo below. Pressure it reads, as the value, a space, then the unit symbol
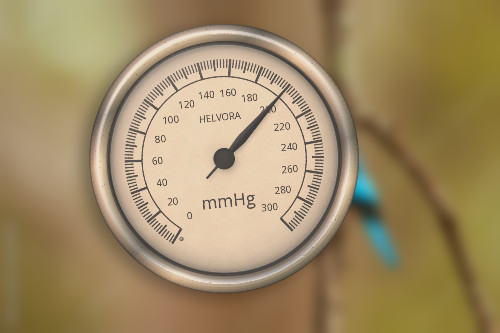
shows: 200 mmHg
